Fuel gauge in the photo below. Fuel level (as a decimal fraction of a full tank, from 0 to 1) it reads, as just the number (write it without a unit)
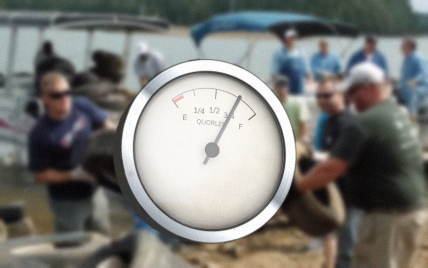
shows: 0.75
